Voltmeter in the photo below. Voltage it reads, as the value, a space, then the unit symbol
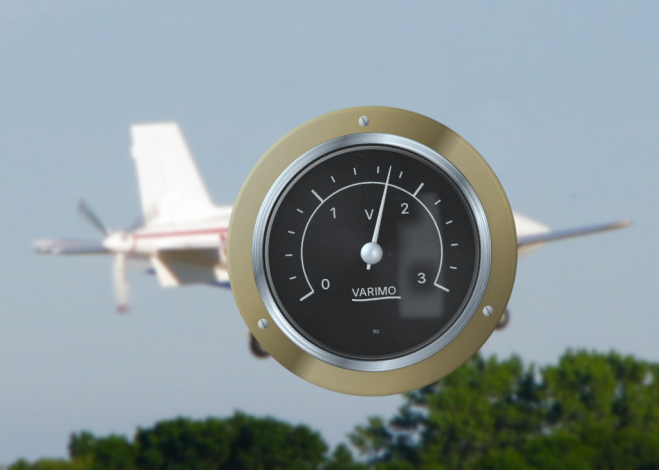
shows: 1.7 V
